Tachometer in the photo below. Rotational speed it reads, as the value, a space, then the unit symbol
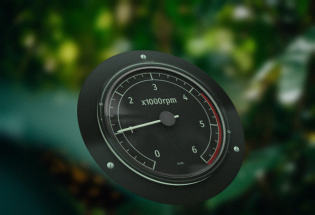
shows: 1000 rpm
